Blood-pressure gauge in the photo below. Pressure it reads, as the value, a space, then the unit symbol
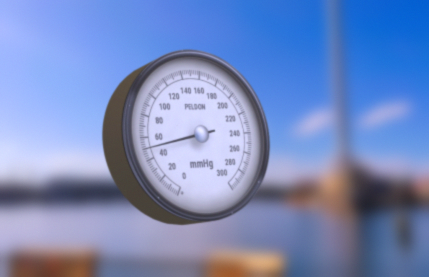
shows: 50 mmHg
